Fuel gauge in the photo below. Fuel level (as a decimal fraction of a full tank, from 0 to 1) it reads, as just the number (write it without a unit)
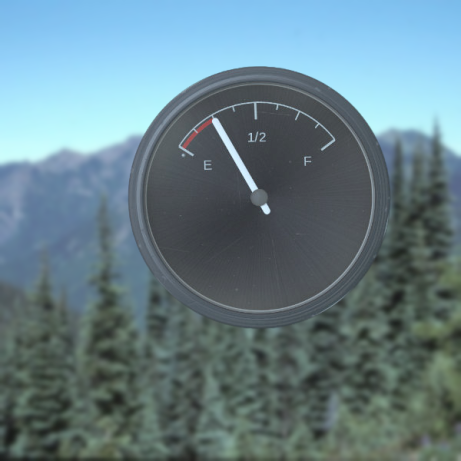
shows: 0.25
